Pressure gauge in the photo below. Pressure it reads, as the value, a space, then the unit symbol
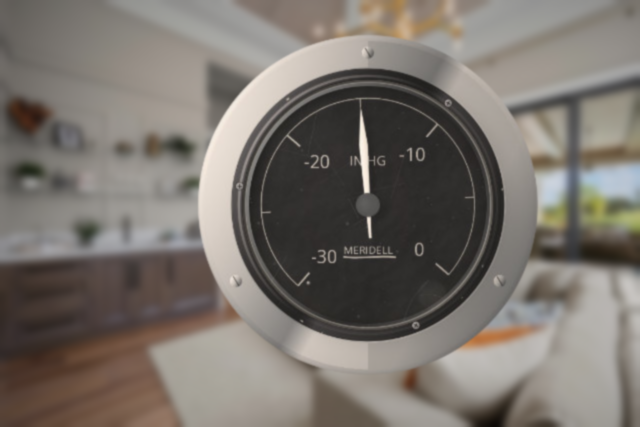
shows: -15 inHg
